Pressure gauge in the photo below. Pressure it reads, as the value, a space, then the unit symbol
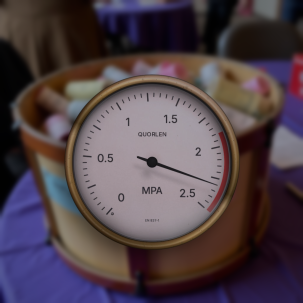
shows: 2.3 MPa
